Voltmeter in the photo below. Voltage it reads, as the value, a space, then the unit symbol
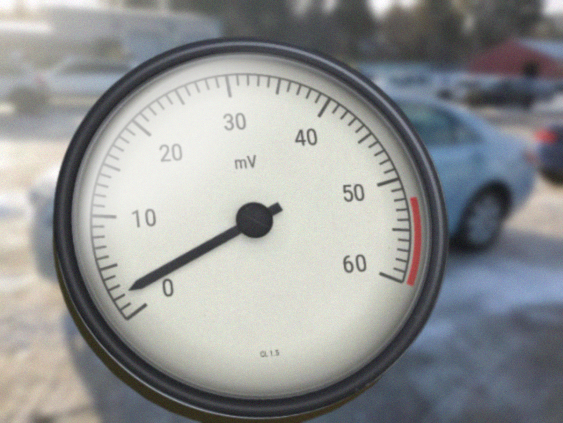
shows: 2 mV
